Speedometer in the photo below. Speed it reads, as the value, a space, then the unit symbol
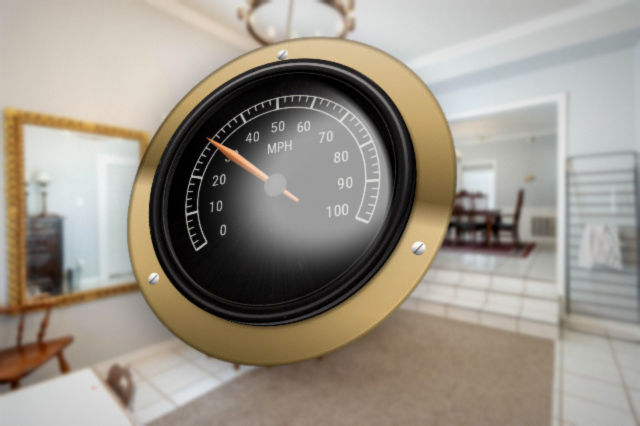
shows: 30 mph
